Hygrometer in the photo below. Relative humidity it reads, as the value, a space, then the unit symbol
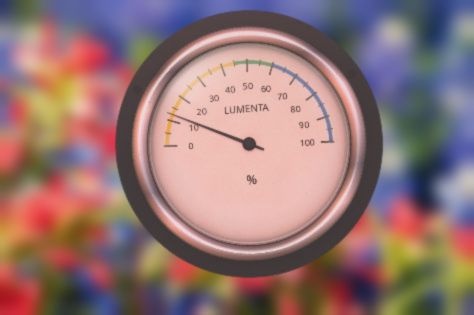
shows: 12.5 %
